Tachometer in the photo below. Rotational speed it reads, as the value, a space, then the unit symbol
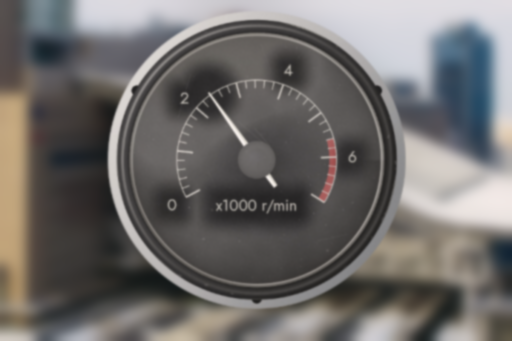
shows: 2400 rpm
